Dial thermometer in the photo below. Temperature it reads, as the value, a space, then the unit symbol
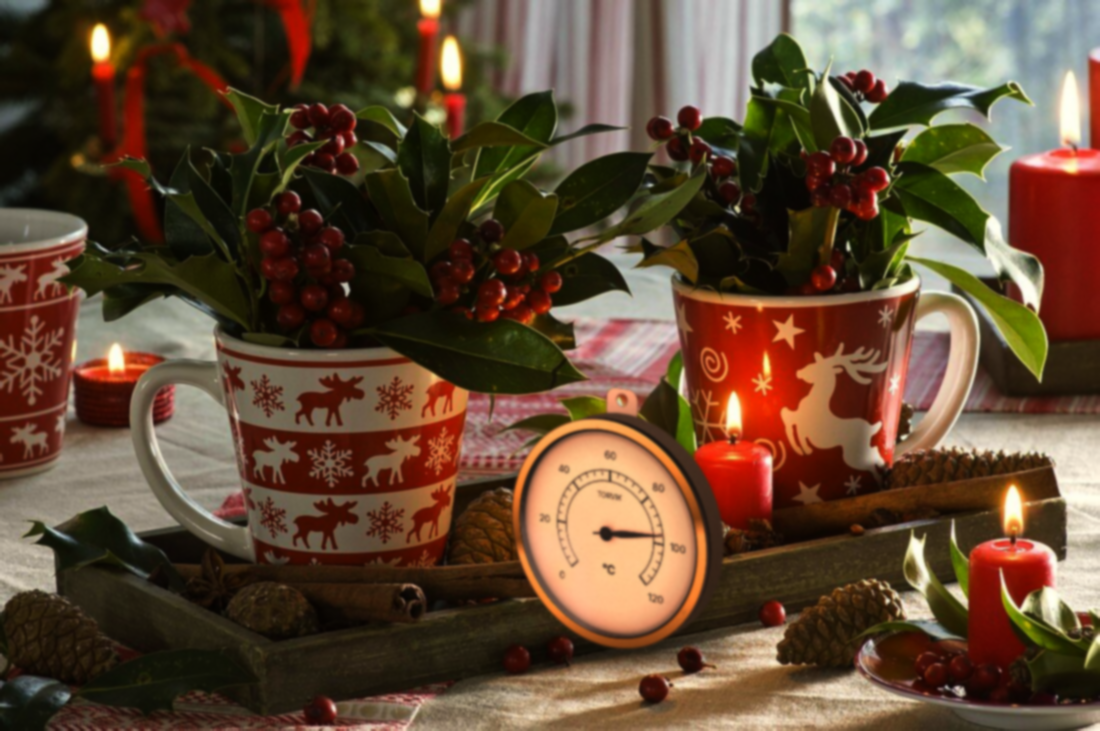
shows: 96 °C
